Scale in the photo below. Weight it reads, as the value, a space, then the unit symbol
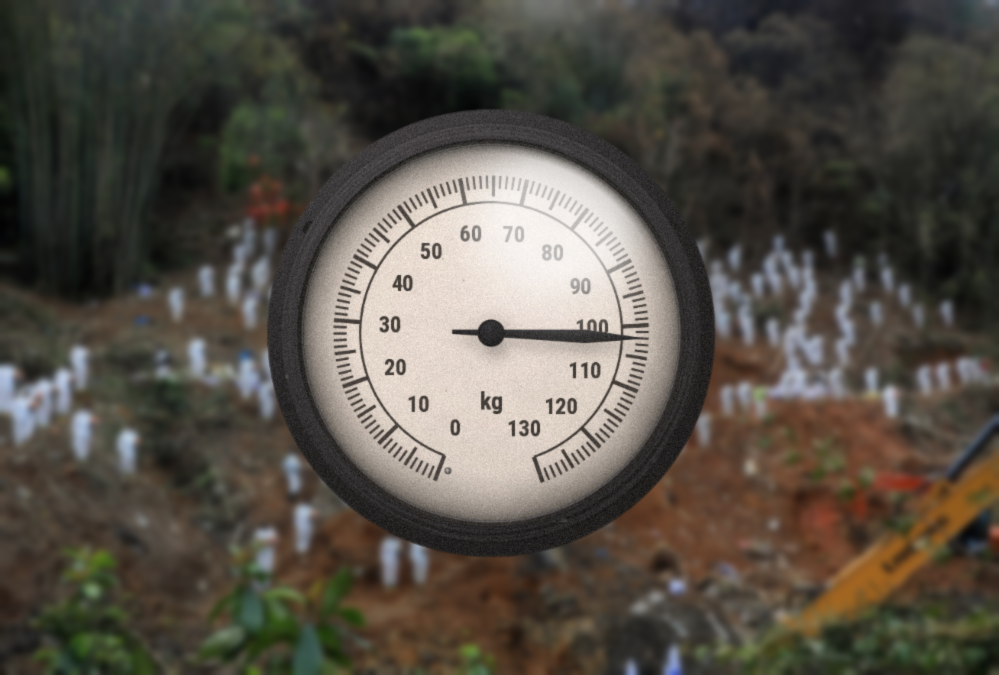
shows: 102 kg
